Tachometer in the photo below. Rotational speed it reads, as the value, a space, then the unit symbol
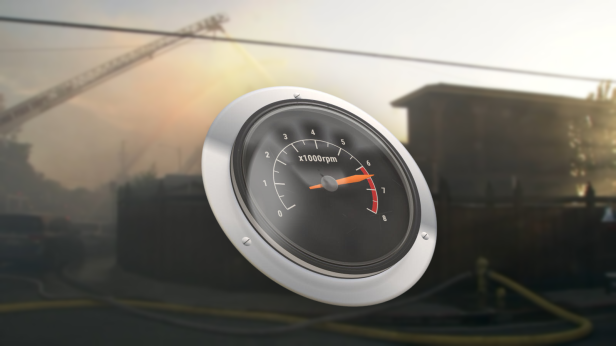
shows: 6500 rpm
